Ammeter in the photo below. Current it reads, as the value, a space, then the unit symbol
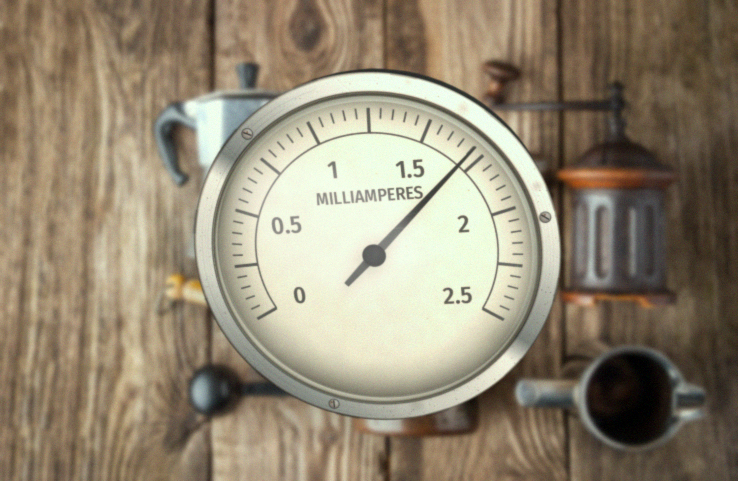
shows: 1.7 mA
